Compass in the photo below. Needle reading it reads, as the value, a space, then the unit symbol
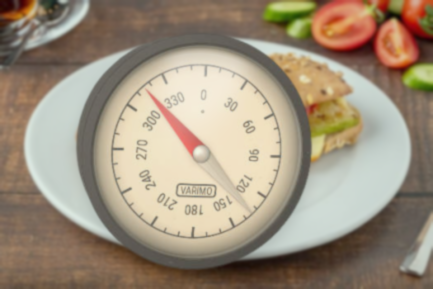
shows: 315 °
